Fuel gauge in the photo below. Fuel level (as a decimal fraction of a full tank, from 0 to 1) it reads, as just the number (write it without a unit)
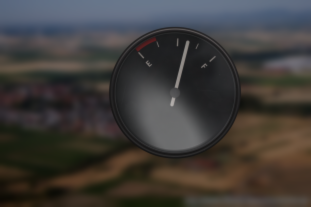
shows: 0.625
